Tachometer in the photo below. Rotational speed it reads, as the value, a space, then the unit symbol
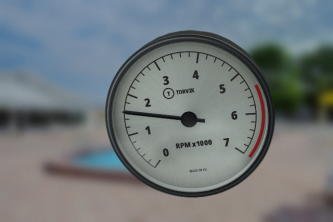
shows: 1600 rpm
